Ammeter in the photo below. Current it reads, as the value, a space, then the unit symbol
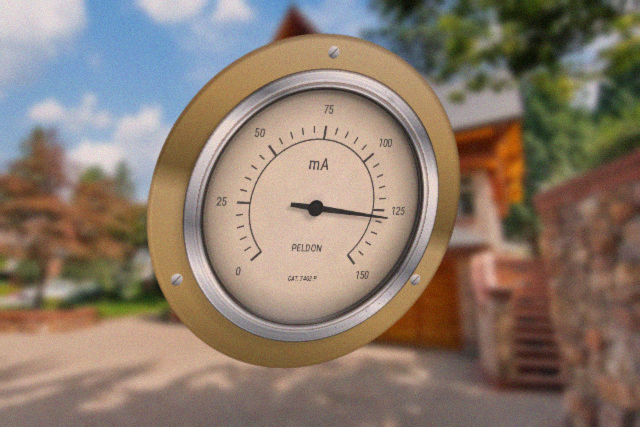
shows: 127.5 mA
